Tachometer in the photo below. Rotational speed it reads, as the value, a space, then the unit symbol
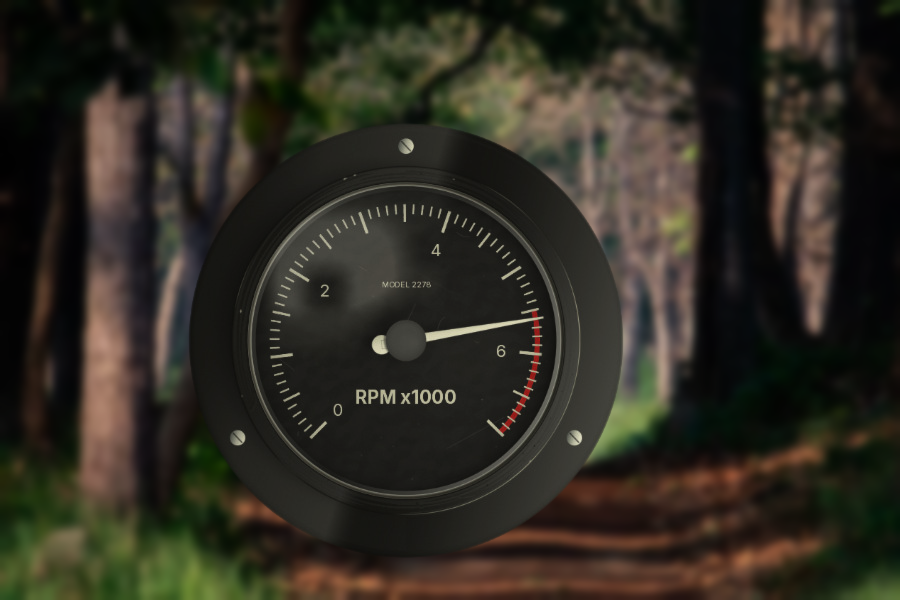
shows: 5600 rpm
